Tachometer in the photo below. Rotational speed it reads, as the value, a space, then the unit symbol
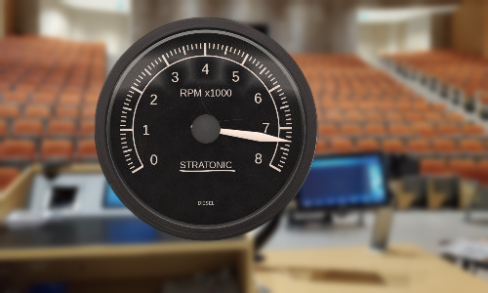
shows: 7300 rpm
